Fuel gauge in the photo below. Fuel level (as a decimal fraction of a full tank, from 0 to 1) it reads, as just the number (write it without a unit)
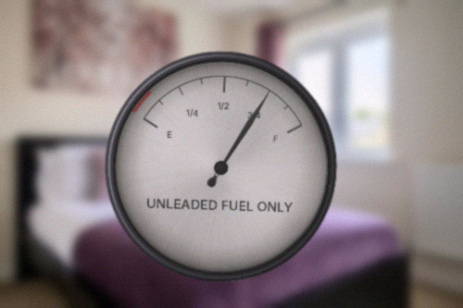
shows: 0.75
